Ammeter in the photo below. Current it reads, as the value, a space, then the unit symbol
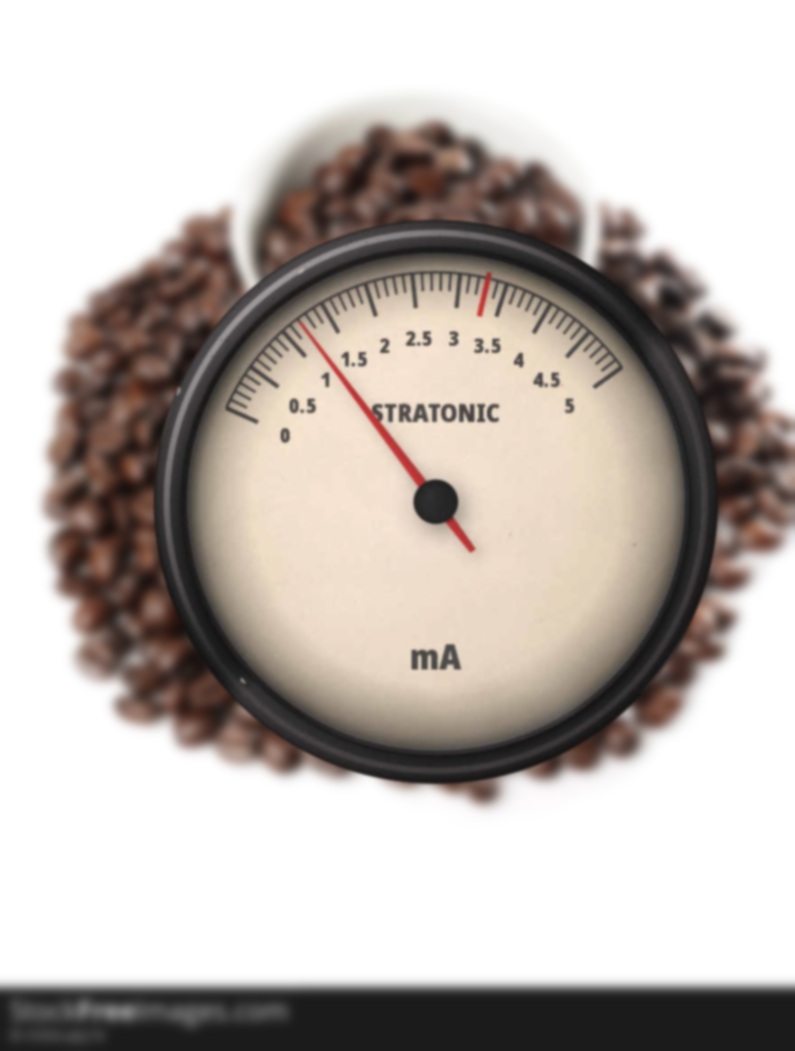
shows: 1.2 mA
